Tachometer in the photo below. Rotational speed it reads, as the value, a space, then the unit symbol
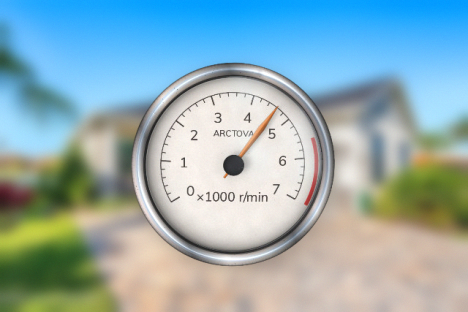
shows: 4600 rpm
